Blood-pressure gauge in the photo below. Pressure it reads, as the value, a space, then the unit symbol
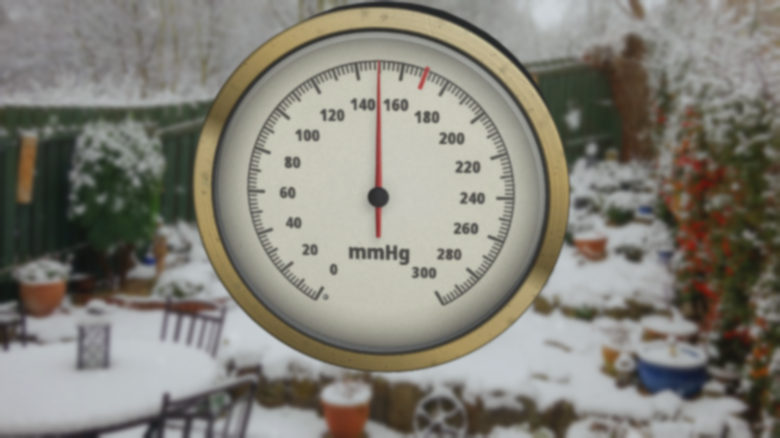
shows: 150 mmHg
